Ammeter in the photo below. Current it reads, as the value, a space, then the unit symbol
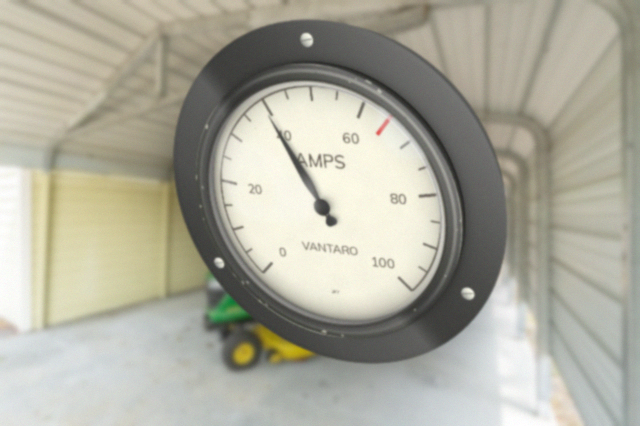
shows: 40 A
